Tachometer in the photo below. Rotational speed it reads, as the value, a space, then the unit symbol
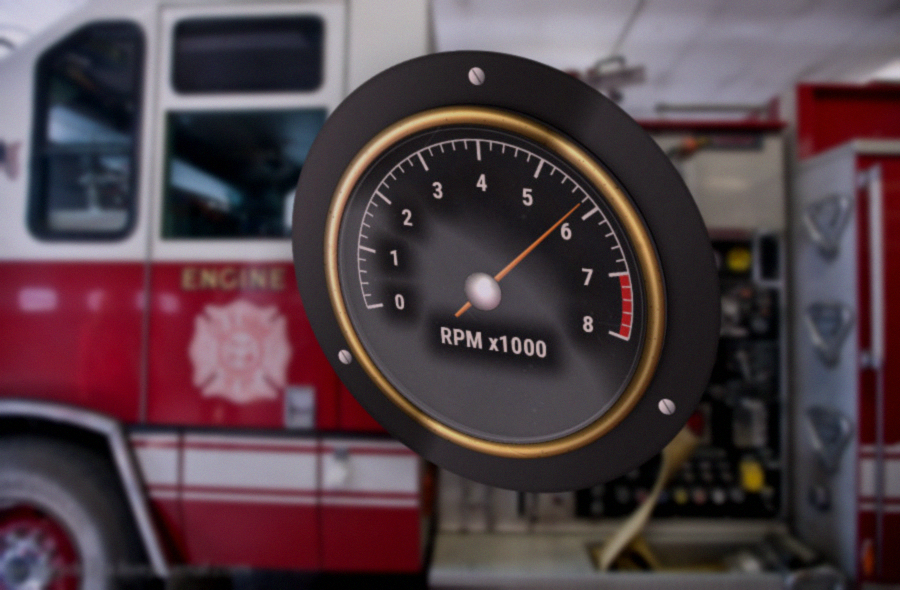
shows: 5800 rpm
